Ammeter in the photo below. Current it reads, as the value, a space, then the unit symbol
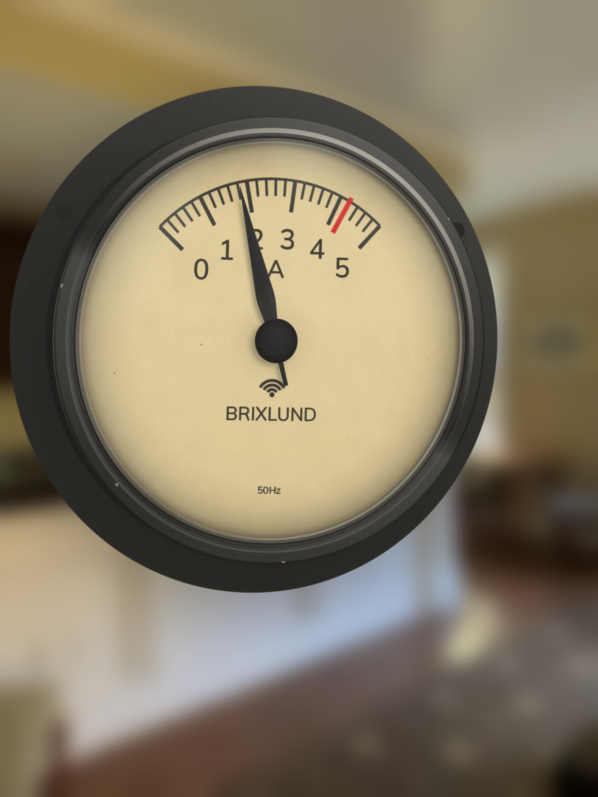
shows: 1.8 A
